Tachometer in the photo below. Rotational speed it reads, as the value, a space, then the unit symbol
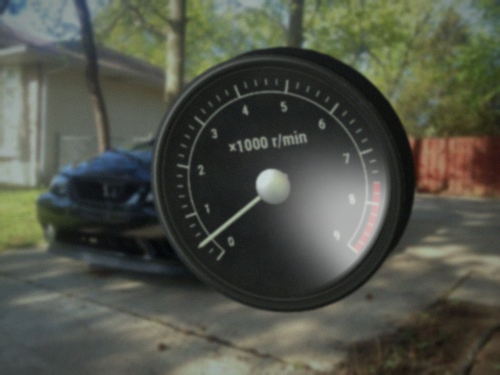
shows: 400 rpm
